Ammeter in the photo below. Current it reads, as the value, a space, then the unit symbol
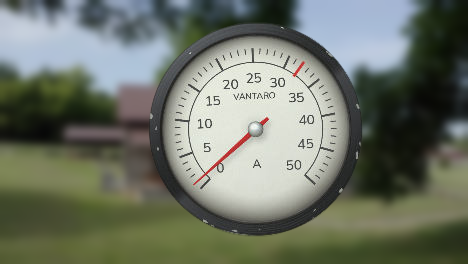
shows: 1 A
